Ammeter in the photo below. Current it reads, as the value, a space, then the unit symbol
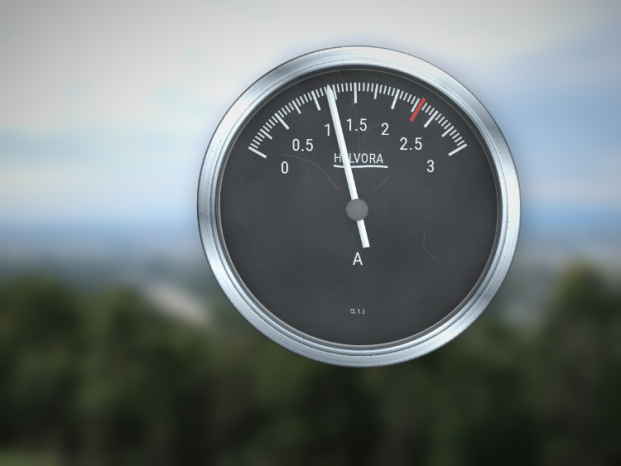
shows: 1.2 A
